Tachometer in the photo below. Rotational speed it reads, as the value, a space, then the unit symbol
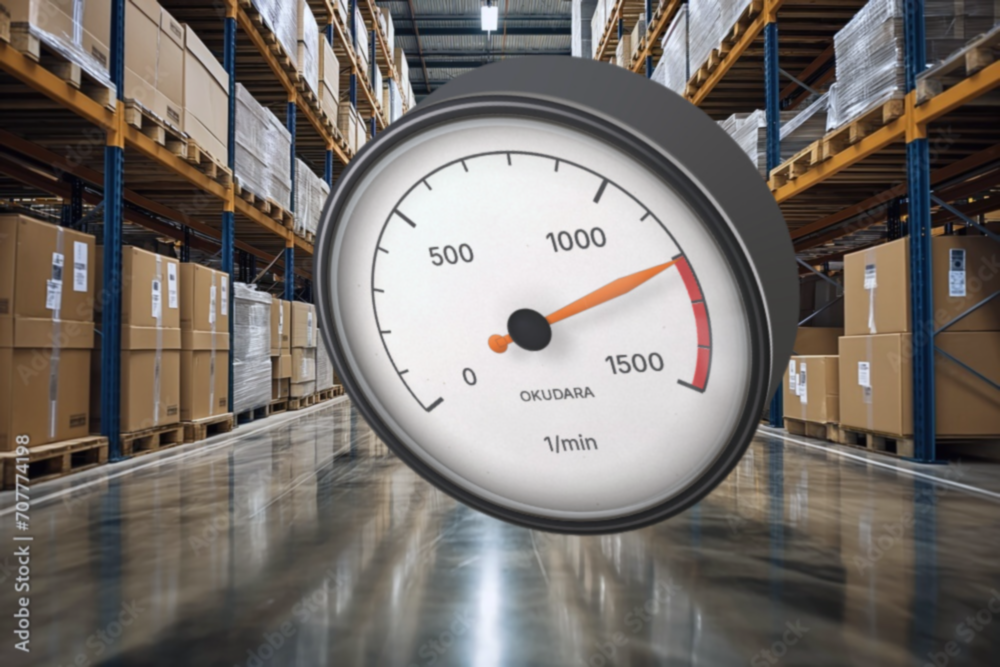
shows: 1200 rpm
